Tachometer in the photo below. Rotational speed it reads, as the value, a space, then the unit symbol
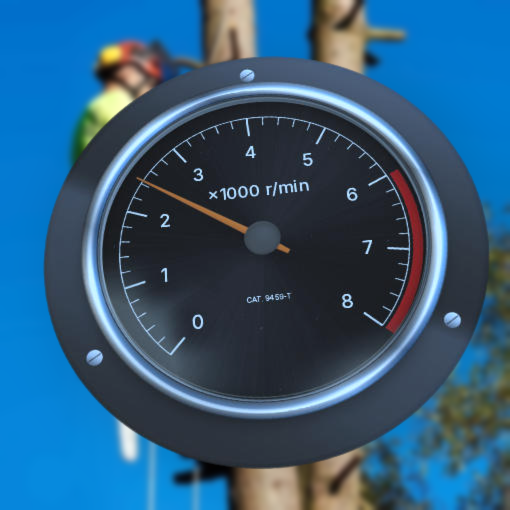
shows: 2400 rpm
